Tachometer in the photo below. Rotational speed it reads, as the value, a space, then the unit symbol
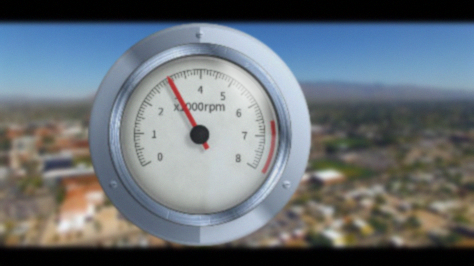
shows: 3000 rpm
